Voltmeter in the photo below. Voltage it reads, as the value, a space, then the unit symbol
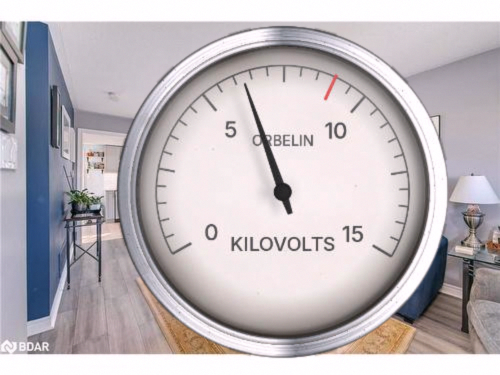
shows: 6.25 kV
